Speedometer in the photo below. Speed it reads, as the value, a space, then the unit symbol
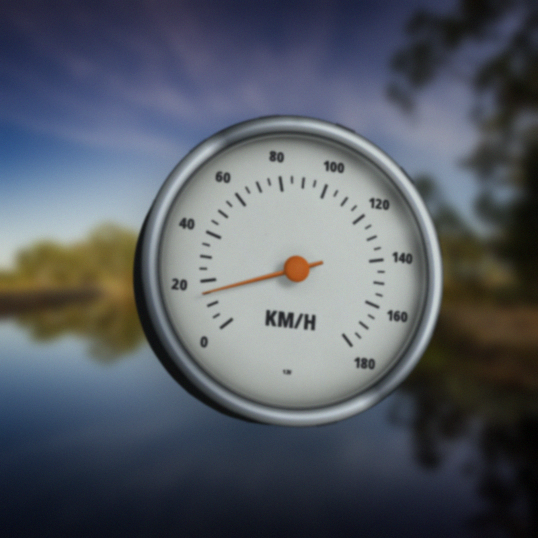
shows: 15 km/h
